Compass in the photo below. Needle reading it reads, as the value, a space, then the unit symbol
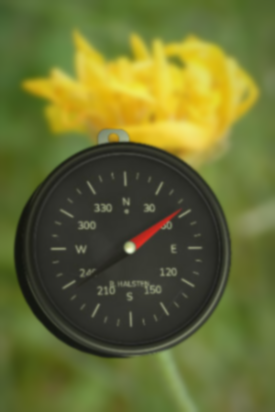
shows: 55 °
